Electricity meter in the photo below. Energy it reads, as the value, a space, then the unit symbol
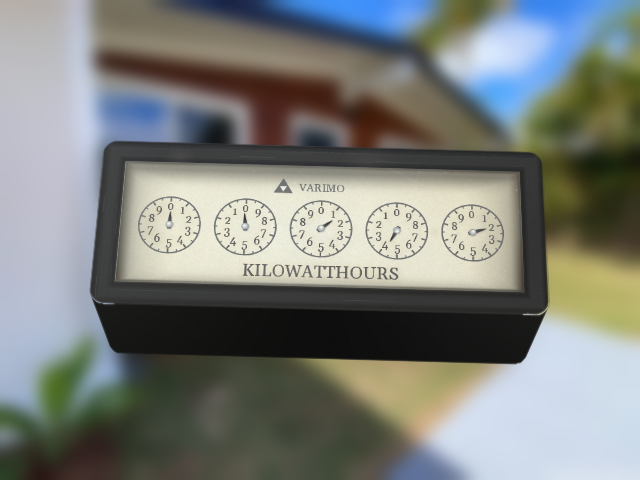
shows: 142 kWh
